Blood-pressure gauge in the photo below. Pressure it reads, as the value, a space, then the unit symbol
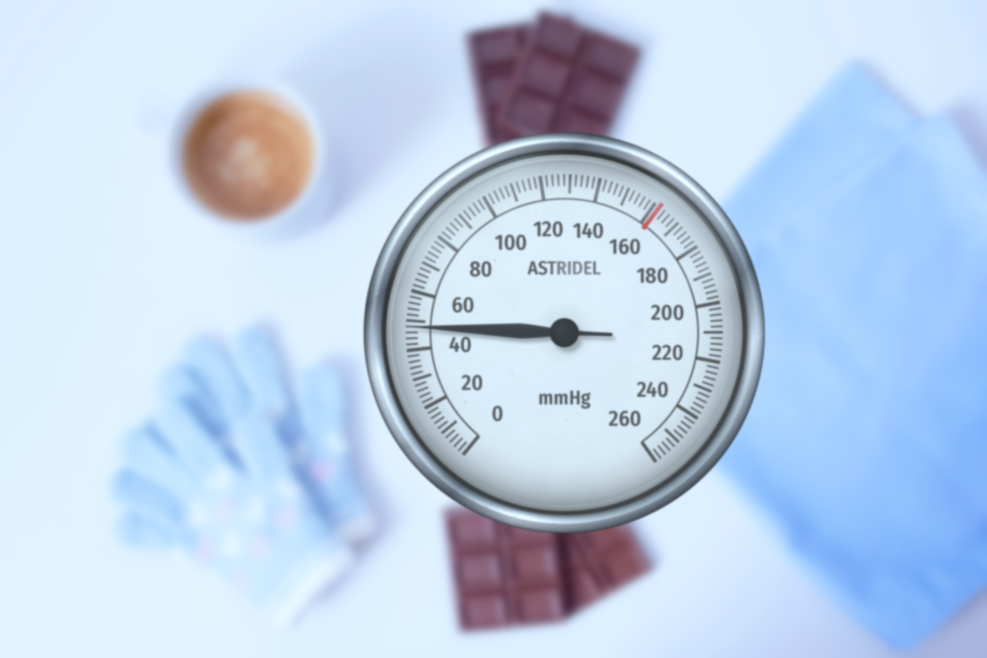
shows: 48 mmHg
